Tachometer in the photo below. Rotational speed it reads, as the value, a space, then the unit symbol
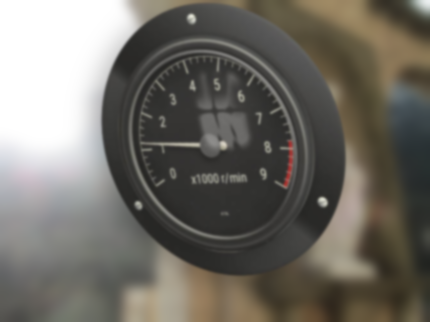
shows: 1200 rpm
